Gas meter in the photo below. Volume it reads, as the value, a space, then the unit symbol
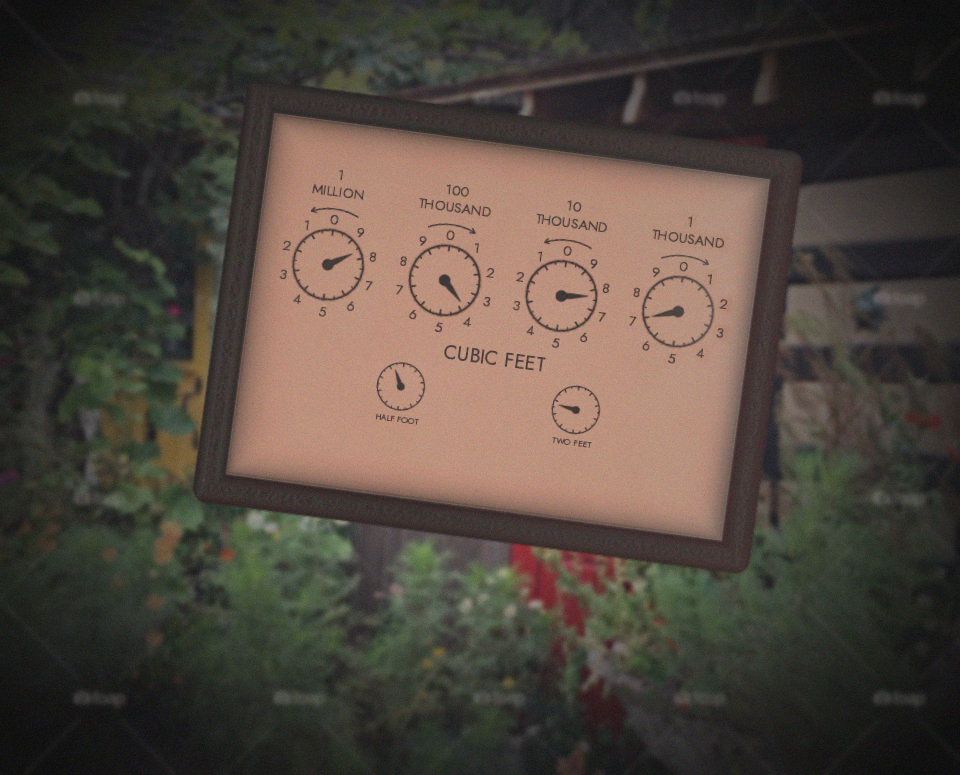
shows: 837700 ft³
